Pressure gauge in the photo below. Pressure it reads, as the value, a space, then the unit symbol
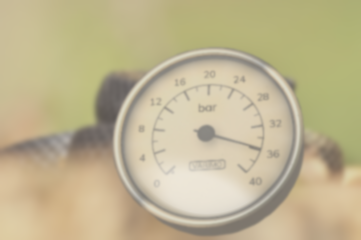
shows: 36 bar
